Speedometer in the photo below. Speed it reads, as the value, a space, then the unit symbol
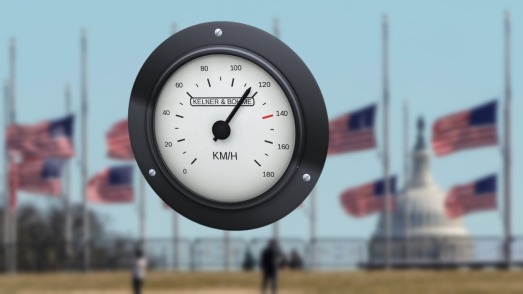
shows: 115 km/h
